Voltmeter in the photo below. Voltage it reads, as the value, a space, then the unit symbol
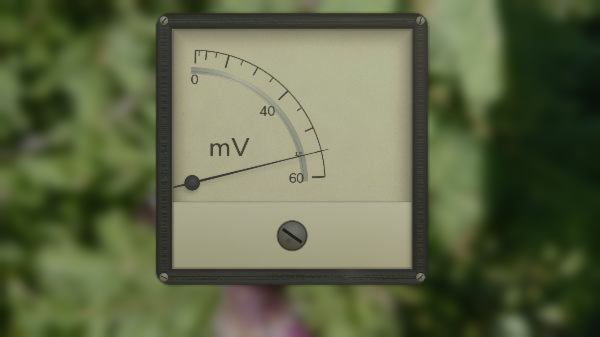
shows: 55 mV
